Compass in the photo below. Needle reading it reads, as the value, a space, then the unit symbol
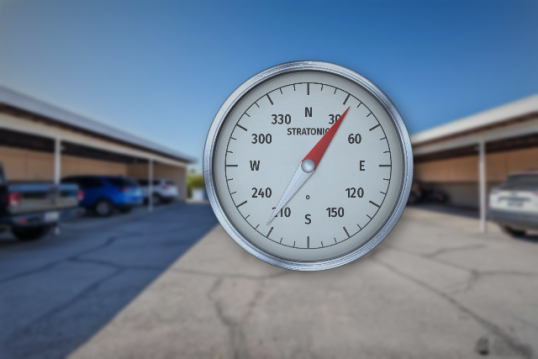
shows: 35 °
